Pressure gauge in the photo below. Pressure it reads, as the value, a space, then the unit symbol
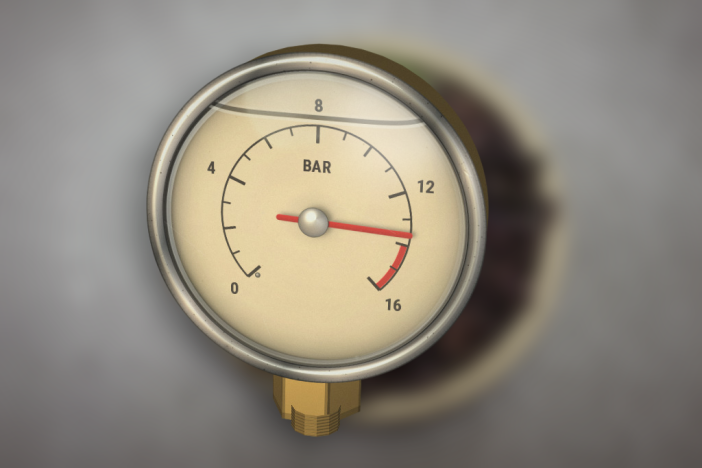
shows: 13.5 bar
